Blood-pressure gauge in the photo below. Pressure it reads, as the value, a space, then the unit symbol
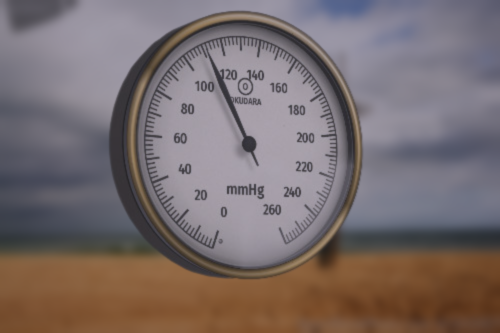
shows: 110 mmHg
